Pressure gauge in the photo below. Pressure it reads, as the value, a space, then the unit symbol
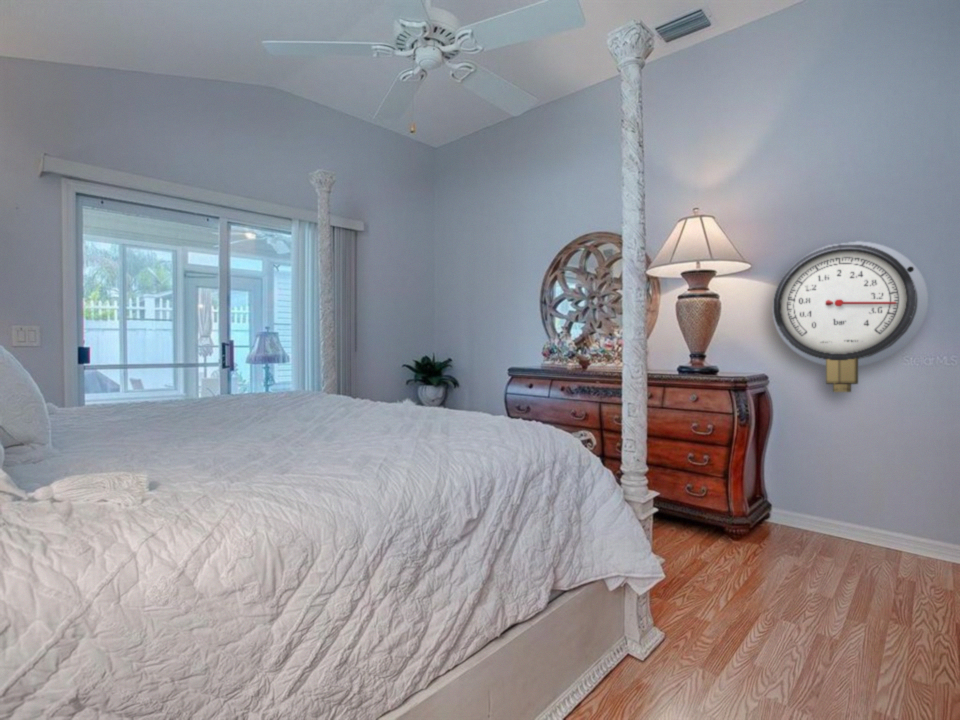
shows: 3.4 bar
